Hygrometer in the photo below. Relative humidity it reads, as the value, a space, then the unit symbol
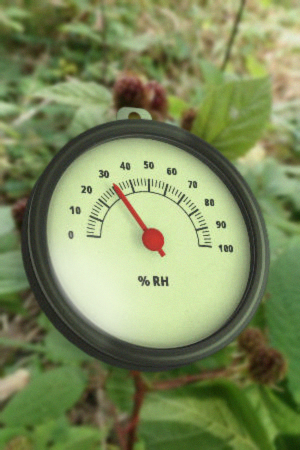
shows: 30 %
